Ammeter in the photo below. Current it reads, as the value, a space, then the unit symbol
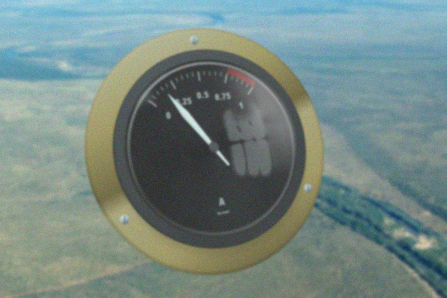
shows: 0.15 A
